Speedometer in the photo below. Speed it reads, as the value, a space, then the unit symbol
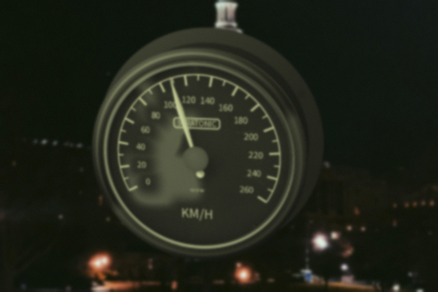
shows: 110 km/h
